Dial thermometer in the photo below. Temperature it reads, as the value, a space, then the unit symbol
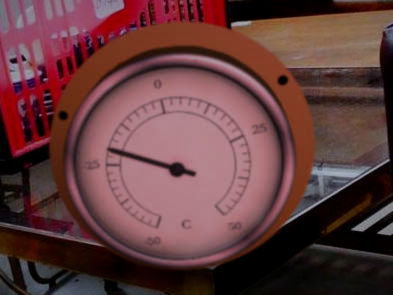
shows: -20 °C
